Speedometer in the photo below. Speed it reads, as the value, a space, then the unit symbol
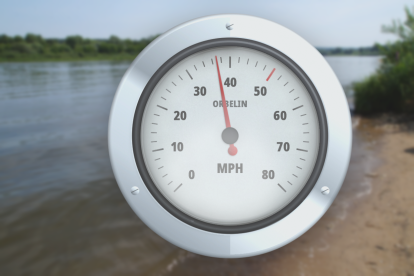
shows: 37 mph
